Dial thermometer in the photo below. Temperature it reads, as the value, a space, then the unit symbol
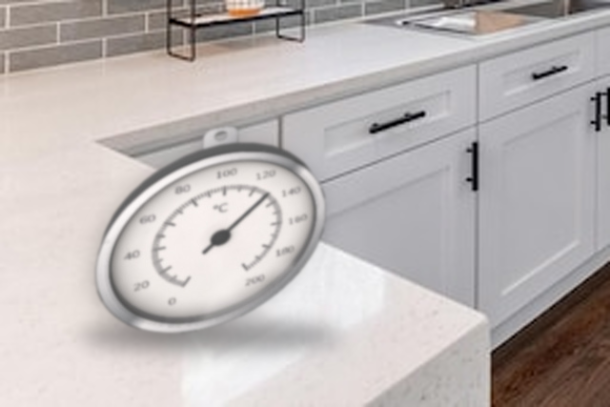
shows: 130 °C
